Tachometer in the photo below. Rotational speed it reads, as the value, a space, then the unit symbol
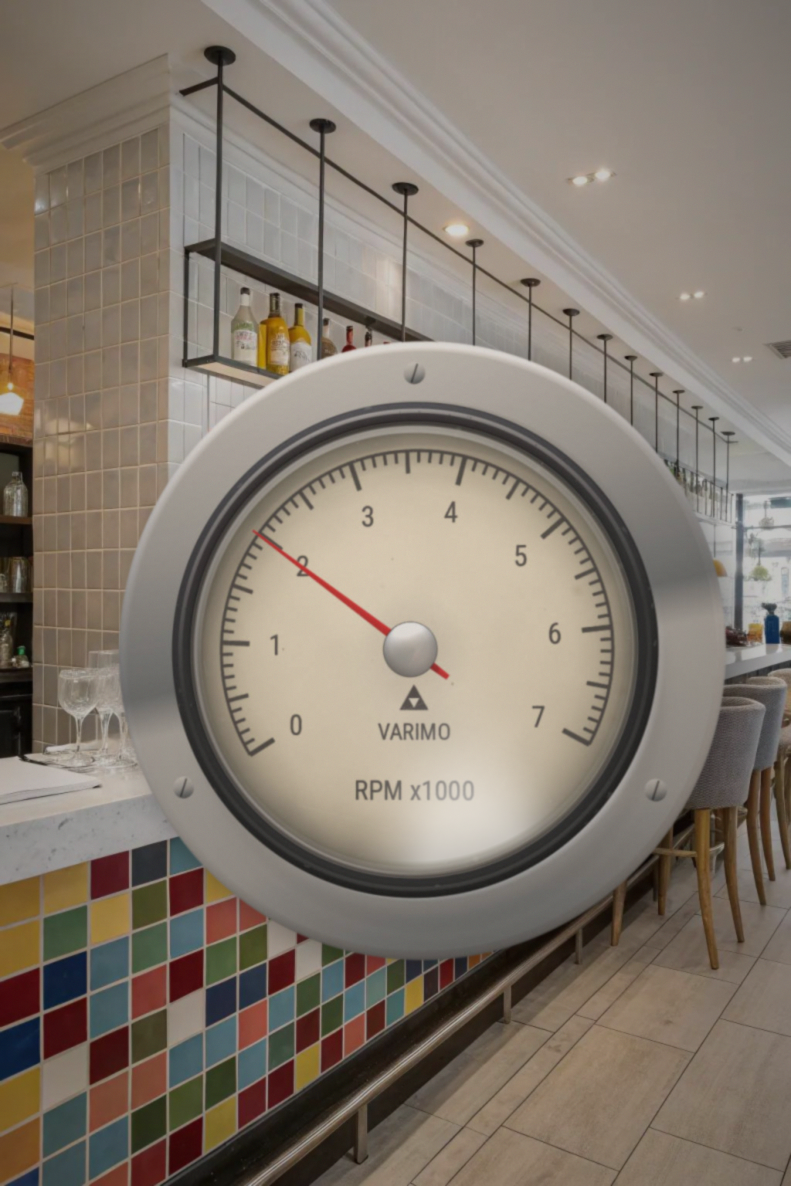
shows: 2000 rpm
